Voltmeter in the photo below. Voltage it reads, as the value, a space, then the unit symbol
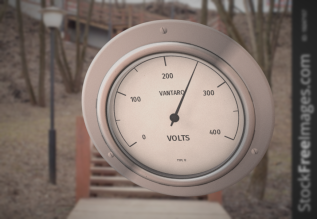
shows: 250 V
